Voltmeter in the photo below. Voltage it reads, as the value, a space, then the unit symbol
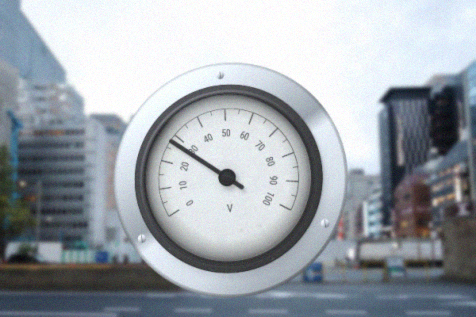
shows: 27.5 V
